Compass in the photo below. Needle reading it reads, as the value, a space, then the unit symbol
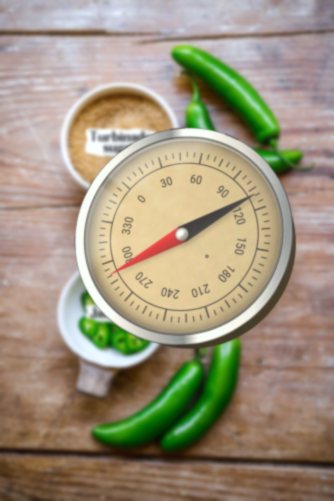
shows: 290 °
